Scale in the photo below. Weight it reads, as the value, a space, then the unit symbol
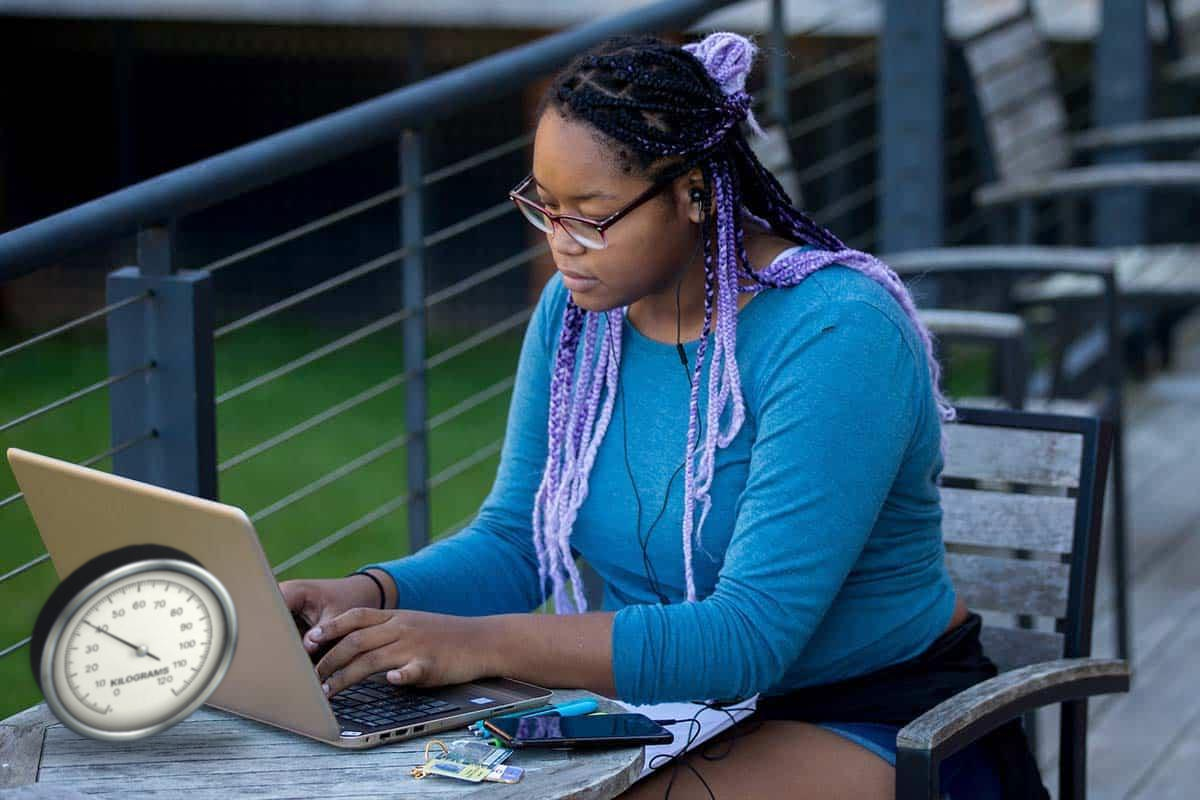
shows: 40 kg
